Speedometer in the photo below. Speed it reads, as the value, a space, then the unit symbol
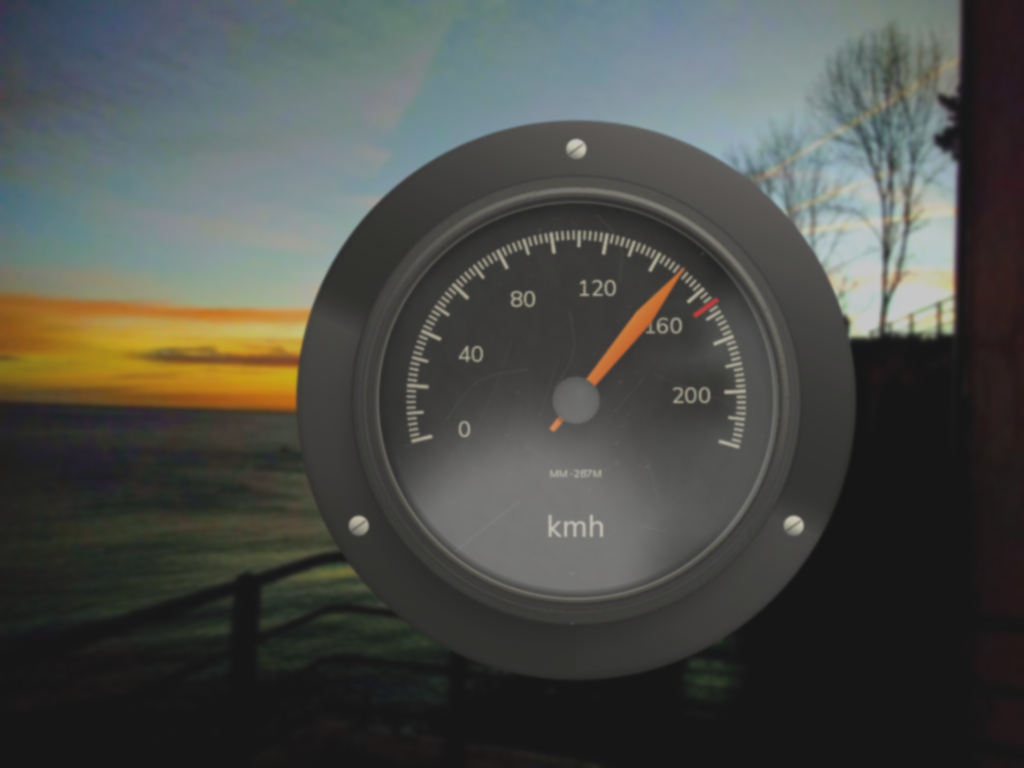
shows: 150 km/h
